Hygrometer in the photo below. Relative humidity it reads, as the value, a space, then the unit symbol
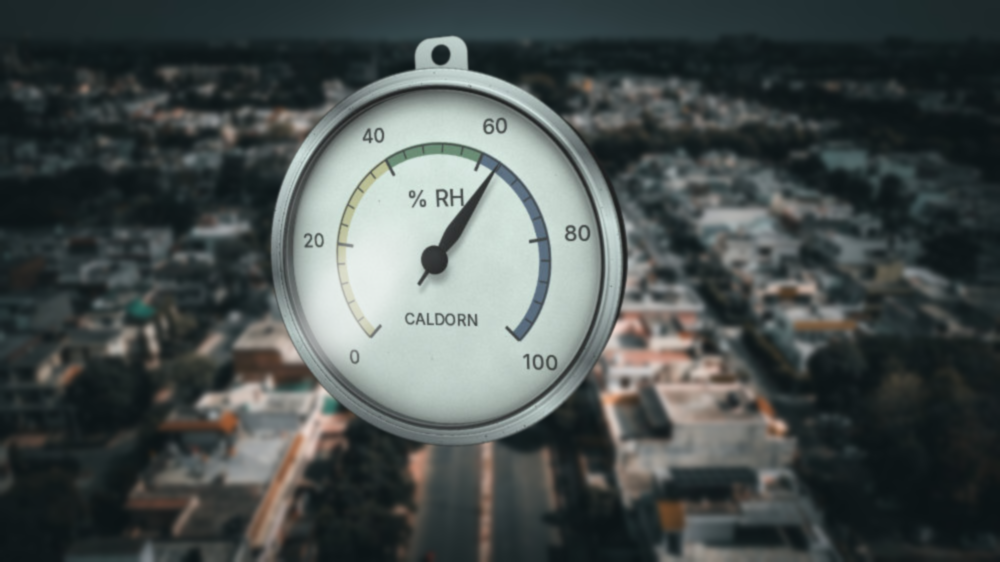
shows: 64 %
